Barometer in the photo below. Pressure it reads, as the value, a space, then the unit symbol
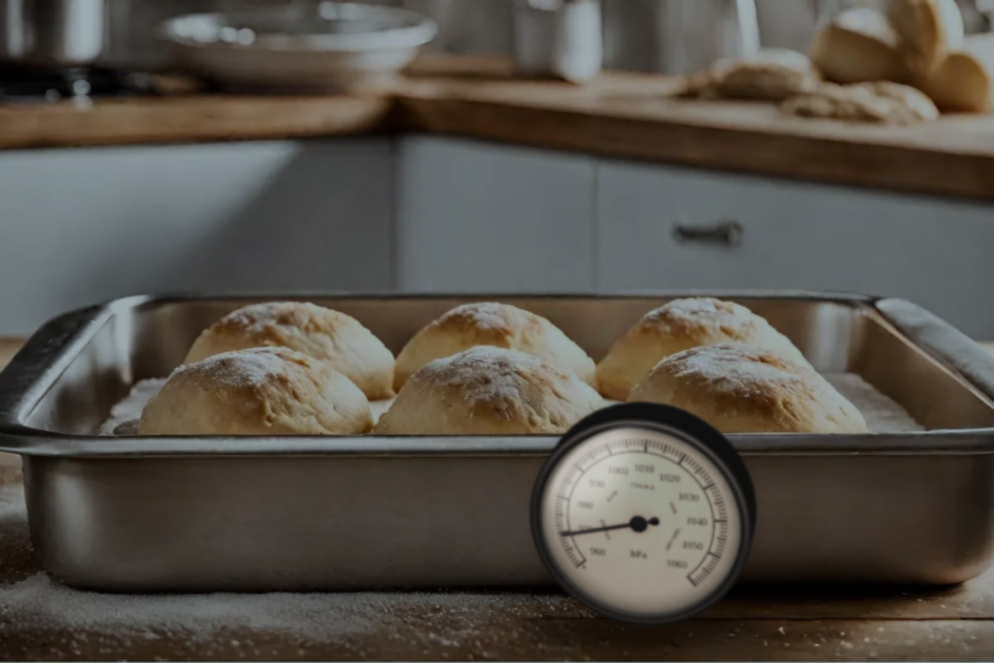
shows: 970 hPa
